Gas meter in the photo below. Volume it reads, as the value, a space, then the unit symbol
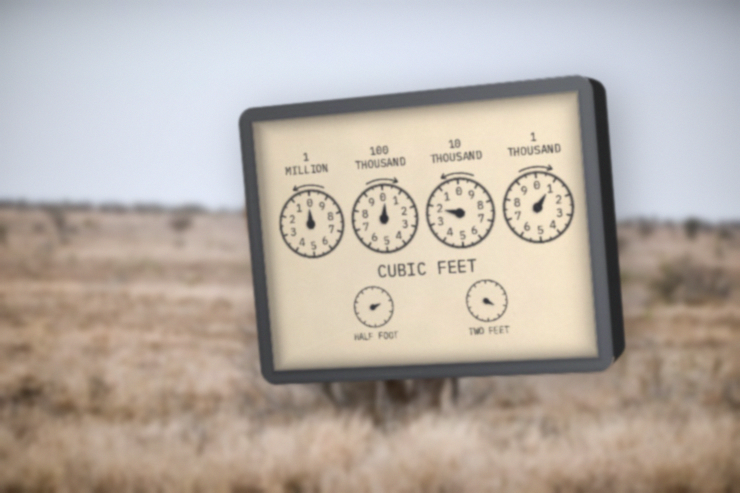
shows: 2100 ft³
